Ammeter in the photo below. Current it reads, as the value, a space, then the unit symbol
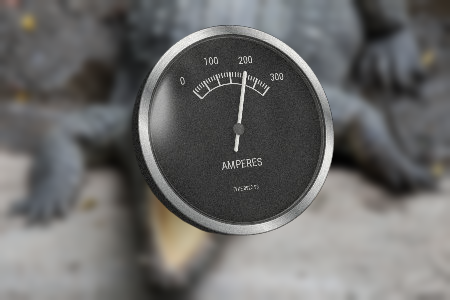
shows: 200 A
